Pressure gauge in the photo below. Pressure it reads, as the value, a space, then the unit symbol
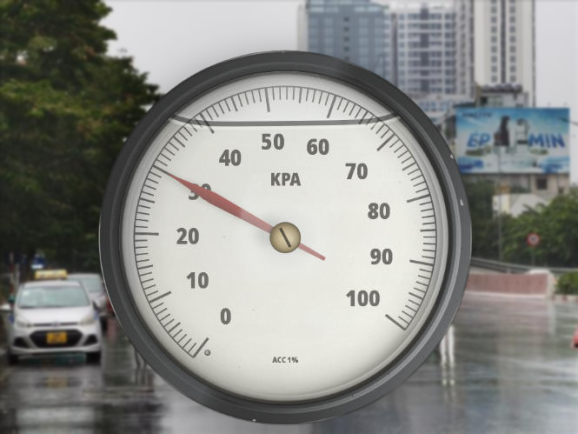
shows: 30 kPa
